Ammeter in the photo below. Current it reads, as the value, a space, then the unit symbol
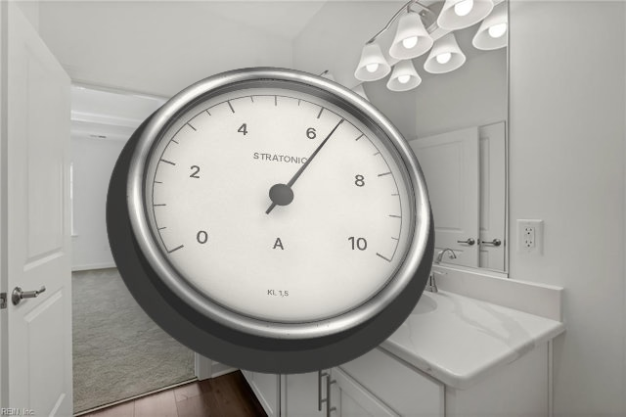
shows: 6.5 A
